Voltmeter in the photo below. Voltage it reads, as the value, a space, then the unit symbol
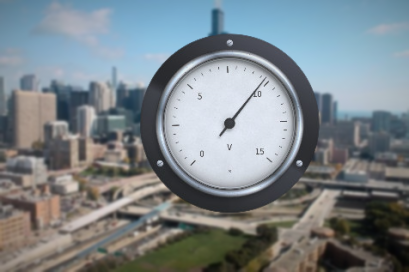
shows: 9.75 V
